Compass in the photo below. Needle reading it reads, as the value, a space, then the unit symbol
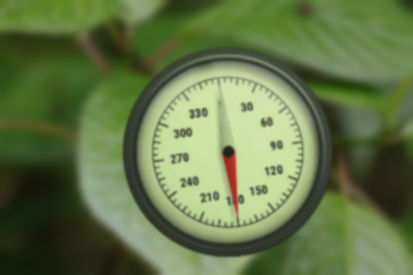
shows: 180 °
